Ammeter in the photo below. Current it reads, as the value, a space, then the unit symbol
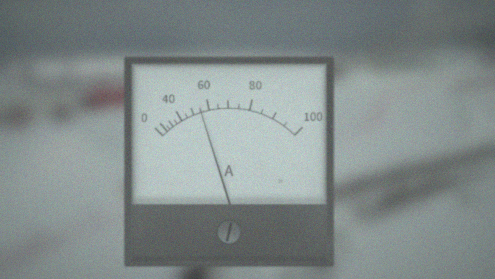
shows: 55 A
